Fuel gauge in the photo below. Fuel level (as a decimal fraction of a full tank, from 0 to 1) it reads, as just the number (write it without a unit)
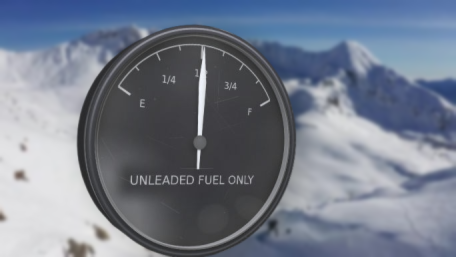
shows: 0.5
